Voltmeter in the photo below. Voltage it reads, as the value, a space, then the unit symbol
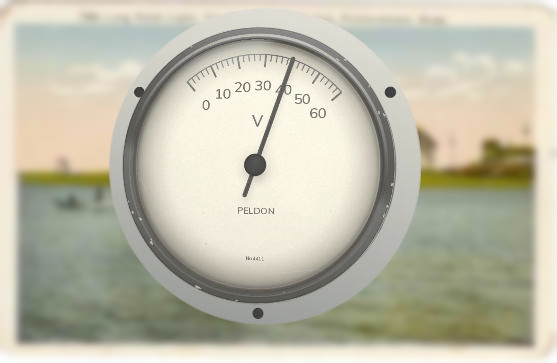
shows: 40 V
